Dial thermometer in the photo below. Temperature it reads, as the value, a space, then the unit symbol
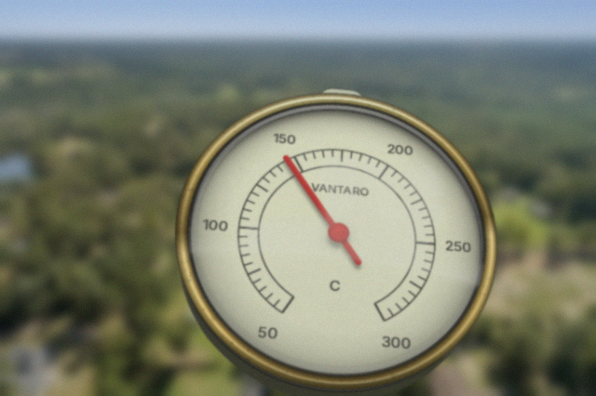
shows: 145 °C
